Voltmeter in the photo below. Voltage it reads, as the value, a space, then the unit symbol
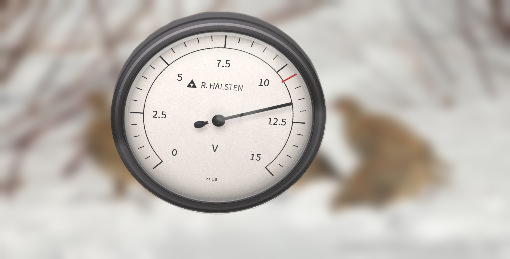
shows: 11.5 V
